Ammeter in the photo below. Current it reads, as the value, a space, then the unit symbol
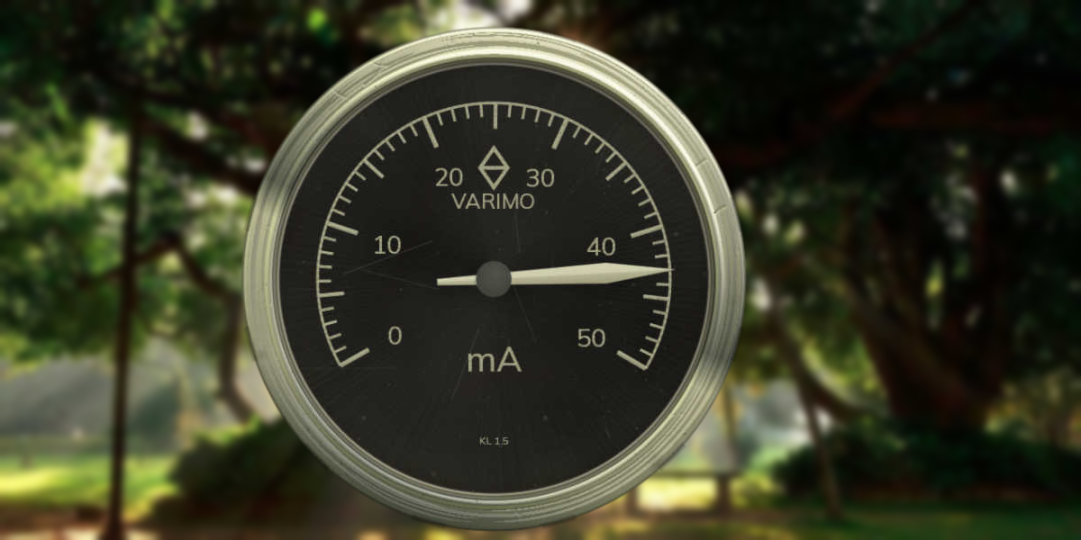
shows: 43 mA
